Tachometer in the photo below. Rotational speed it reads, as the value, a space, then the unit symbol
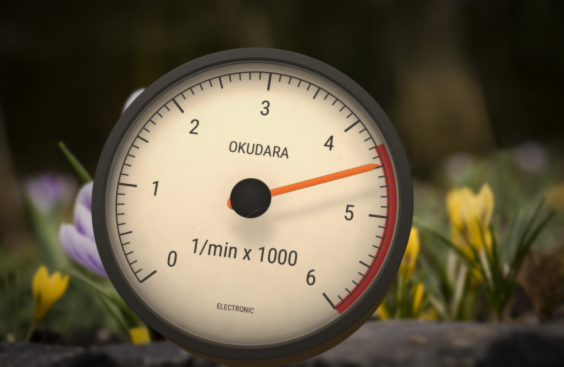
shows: 4500 rpm
